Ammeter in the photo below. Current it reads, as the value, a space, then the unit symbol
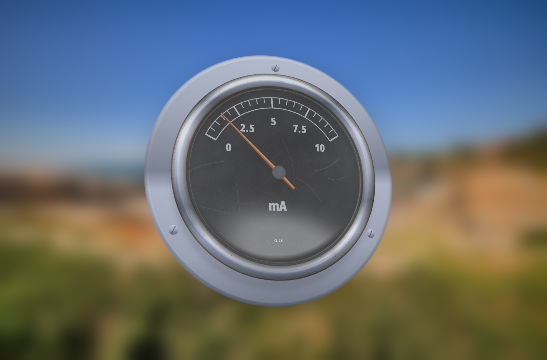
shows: 1.5 mA
